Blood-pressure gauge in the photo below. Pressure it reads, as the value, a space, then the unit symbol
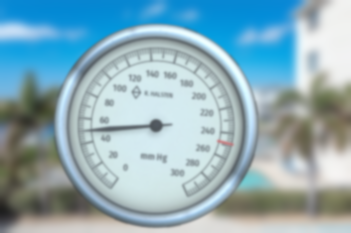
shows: 50 mmHg
